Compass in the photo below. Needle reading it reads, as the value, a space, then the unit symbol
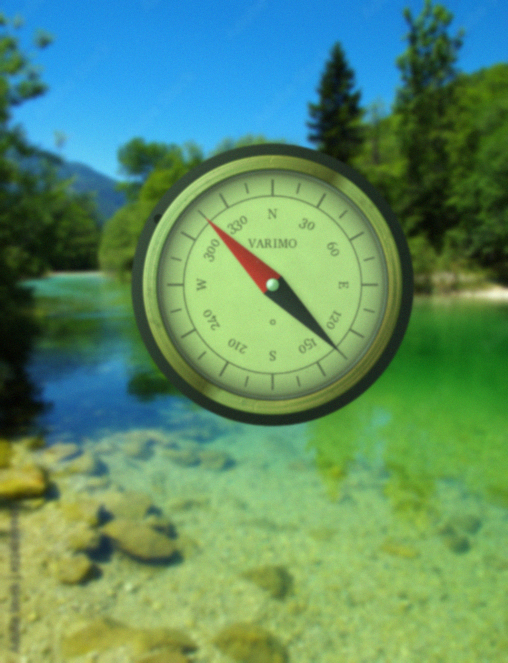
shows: 315 °
